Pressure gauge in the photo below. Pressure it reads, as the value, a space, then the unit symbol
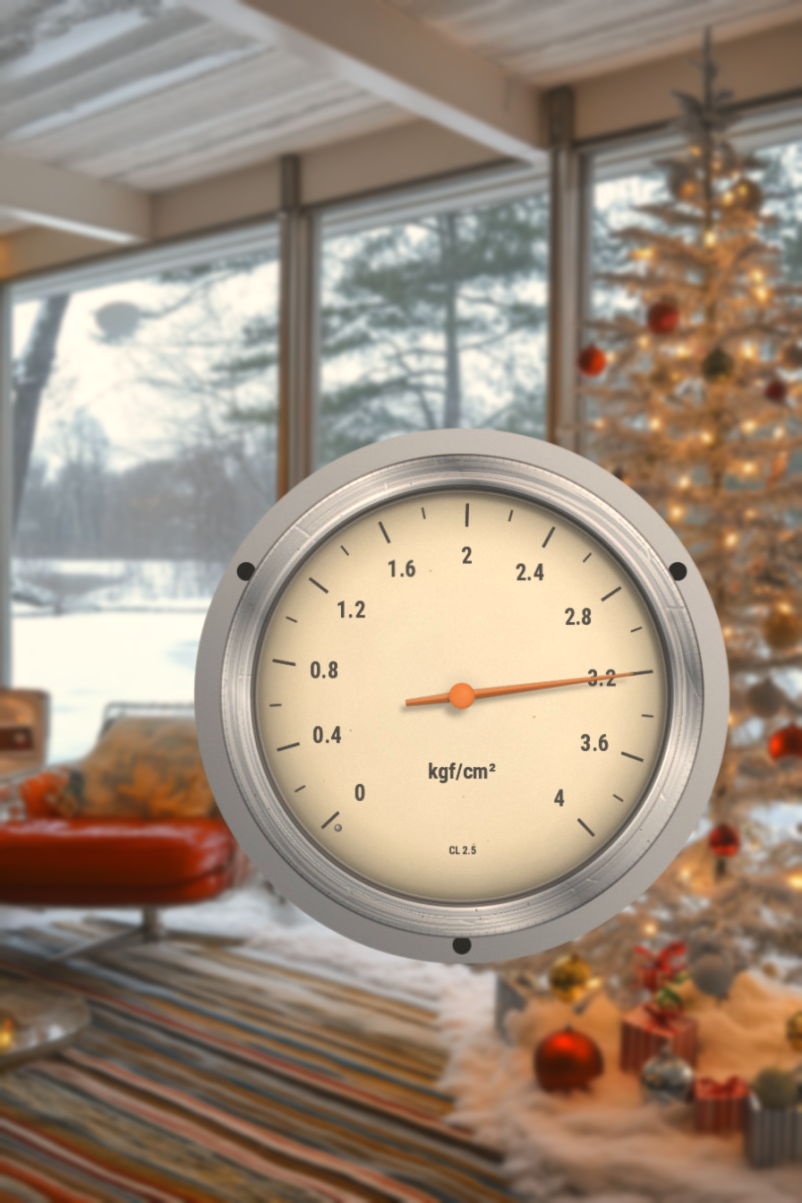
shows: 3.2 kg/cm²
